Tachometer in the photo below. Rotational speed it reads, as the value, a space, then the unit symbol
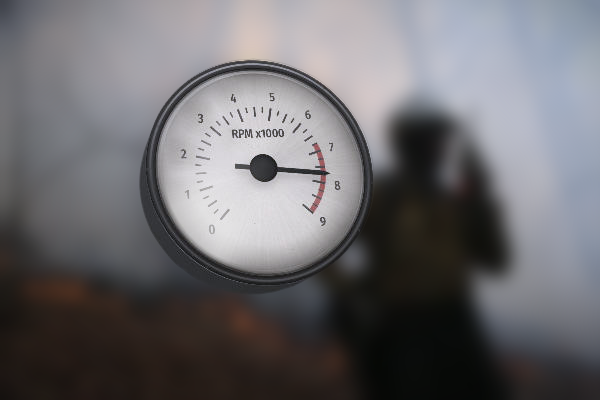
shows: 7750 rpm
